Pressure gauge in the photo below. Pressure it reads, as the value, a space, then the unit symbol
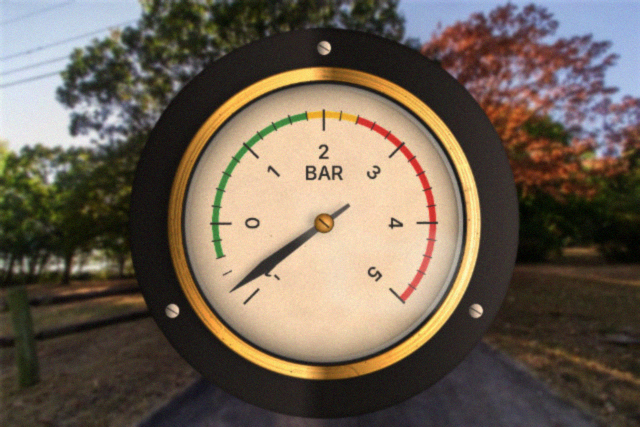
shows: -0.8 bar
